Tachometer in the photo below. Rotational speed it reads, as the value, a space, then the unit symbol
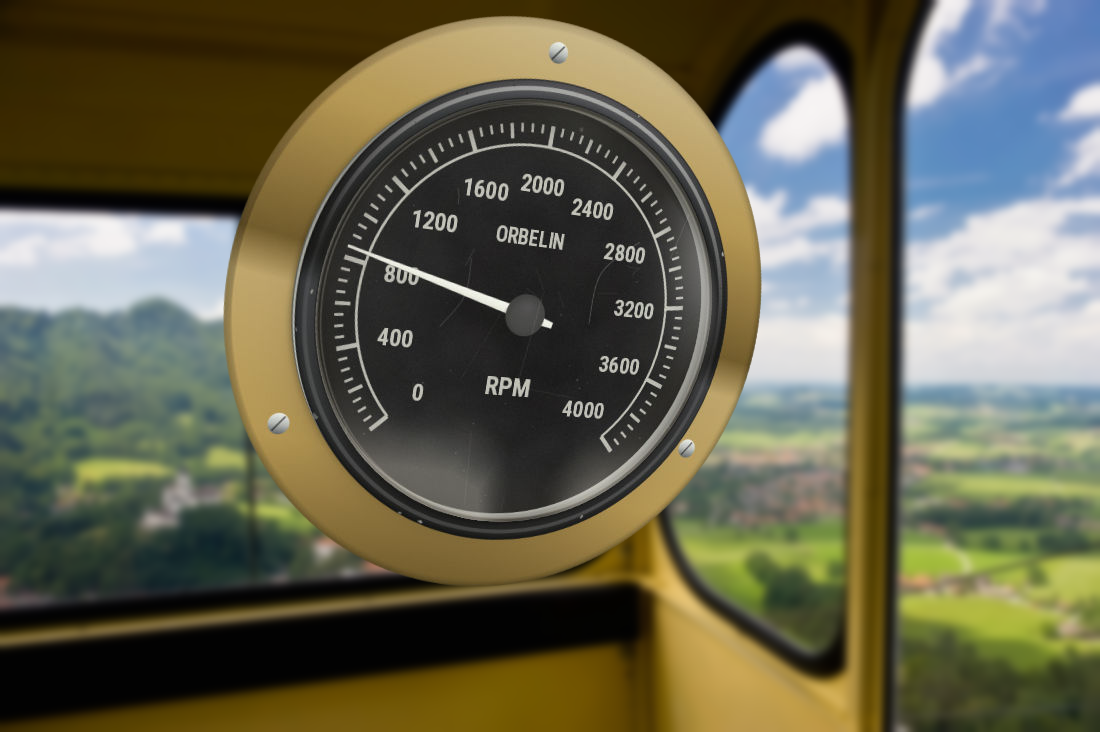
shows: 850 rpm
